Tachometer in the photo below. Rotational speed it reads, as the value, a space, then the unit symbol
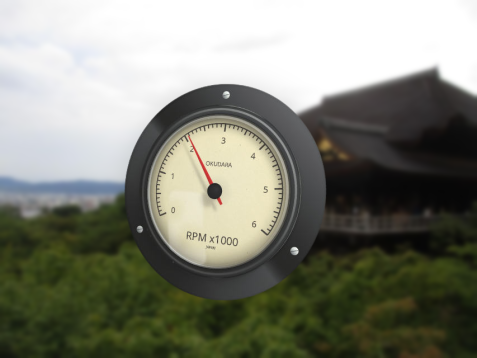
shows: 2100 rpm
